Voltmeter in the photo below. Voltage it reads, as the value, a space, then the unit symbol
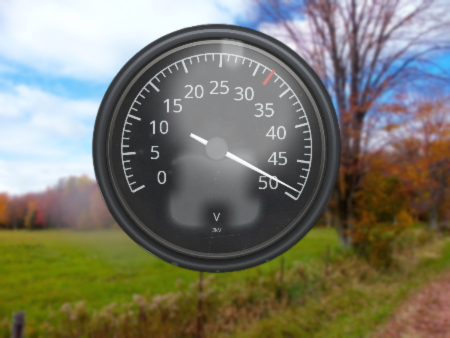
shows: 49 V
